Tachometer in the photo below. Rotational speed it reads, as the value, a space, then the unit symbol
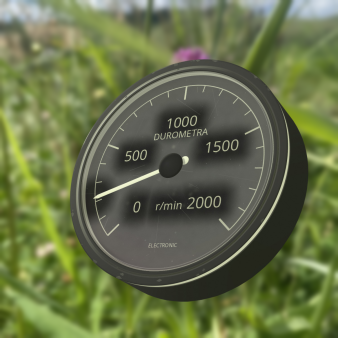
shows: 200 rpm
